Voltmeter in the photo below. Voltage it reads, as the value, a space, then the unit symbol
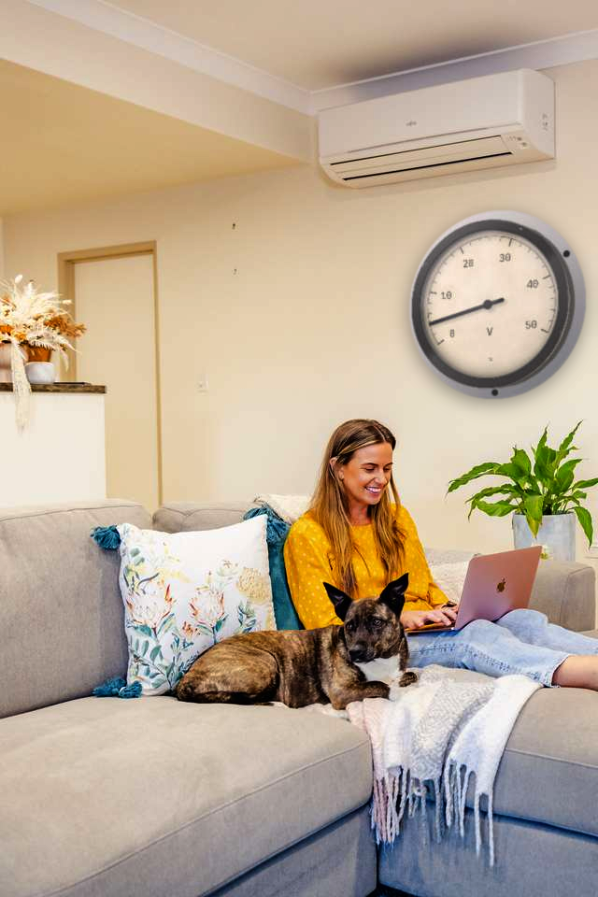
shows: 4 V
